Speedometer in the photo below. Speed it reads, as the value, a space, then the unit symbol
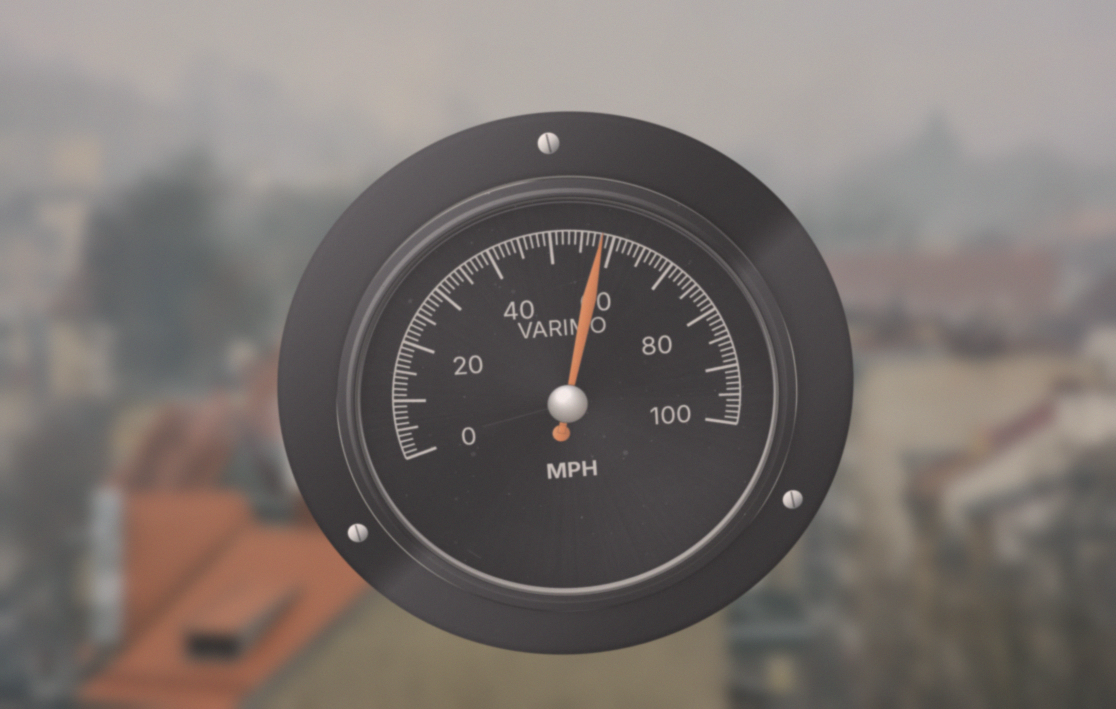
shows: 58 mph
